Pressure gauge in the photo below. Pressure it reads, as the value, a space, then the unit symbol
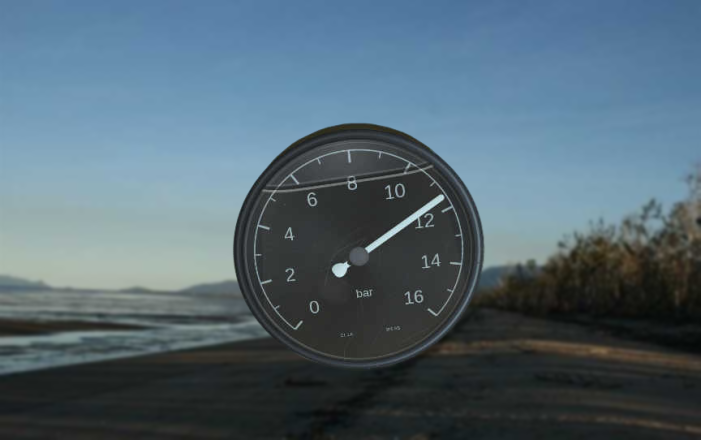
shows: 11.5 bar
